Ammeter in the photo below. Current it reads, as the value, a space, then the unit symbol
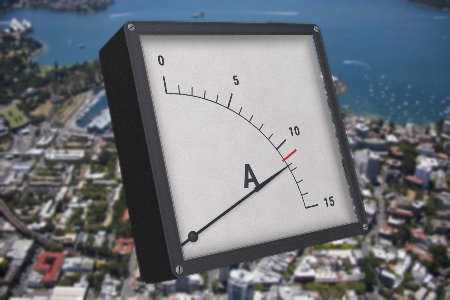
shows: 11.5 A
